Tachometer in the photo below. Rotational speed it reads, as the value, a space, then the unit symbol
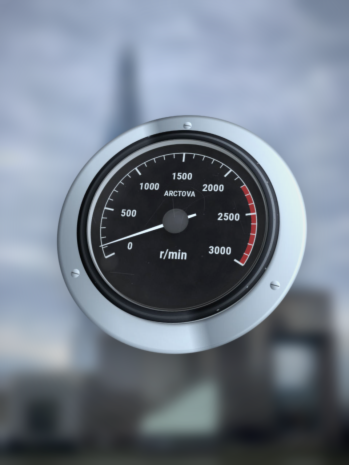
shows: 100 rpm
